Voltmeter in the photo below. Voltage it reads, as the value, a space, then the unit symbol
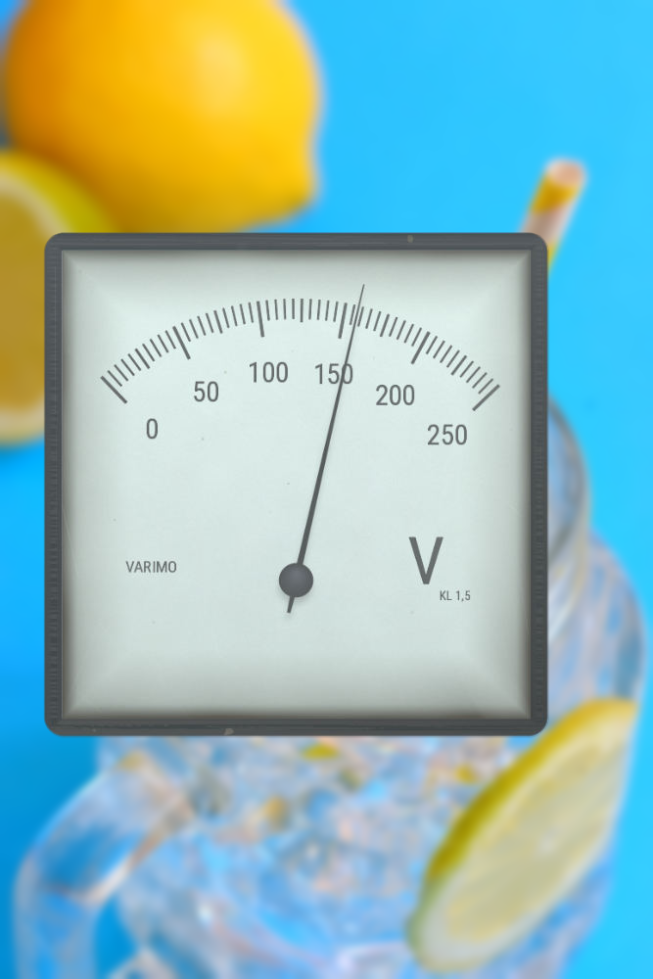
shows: 157.5 V
